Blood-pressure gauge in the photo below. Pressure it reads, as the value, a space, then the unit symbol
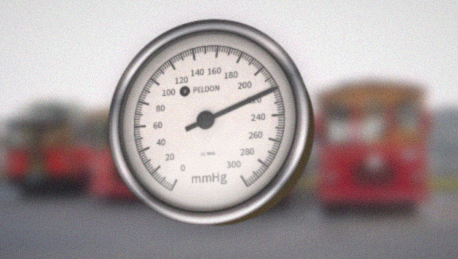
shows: 220 mmHg
